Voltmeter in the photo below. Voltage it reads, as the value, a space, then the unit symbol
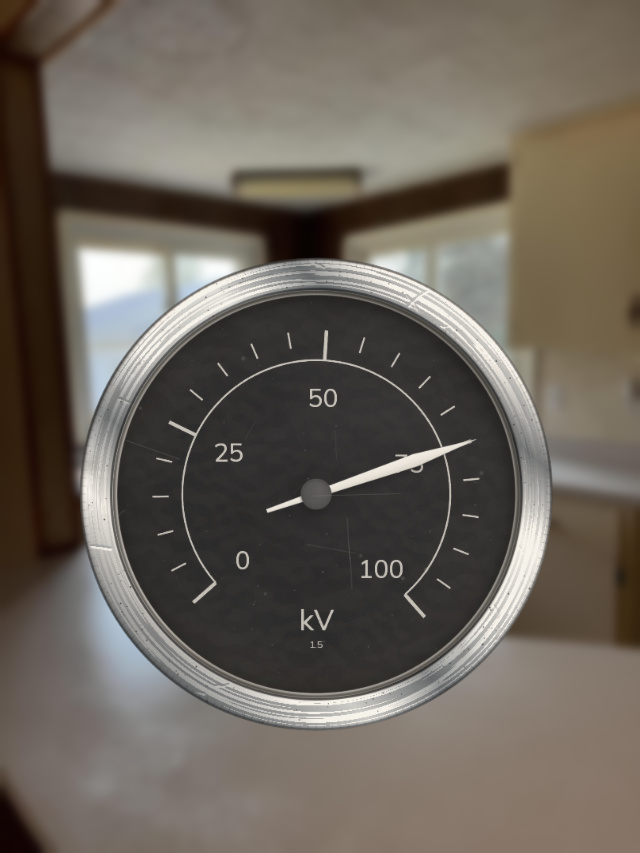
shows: 75 kV
